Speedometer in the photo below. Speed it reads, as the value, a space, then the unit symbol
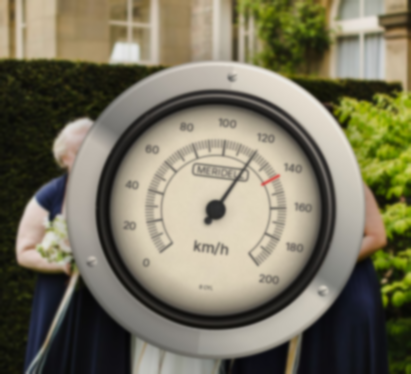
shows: 120 km/h
